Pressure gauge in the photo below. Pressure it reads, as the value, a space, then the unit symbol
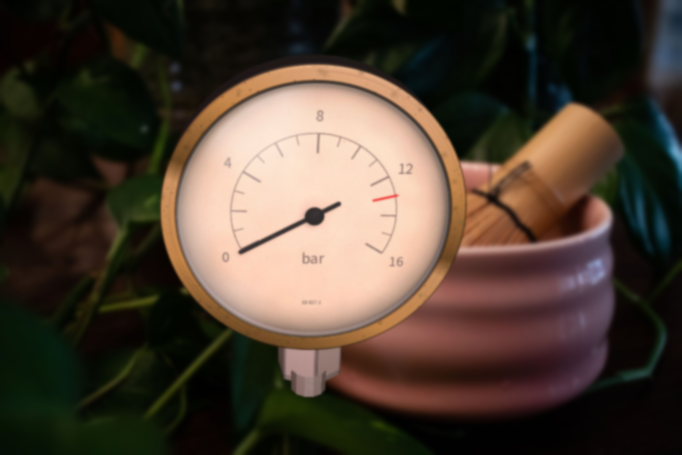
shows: 0 bar
